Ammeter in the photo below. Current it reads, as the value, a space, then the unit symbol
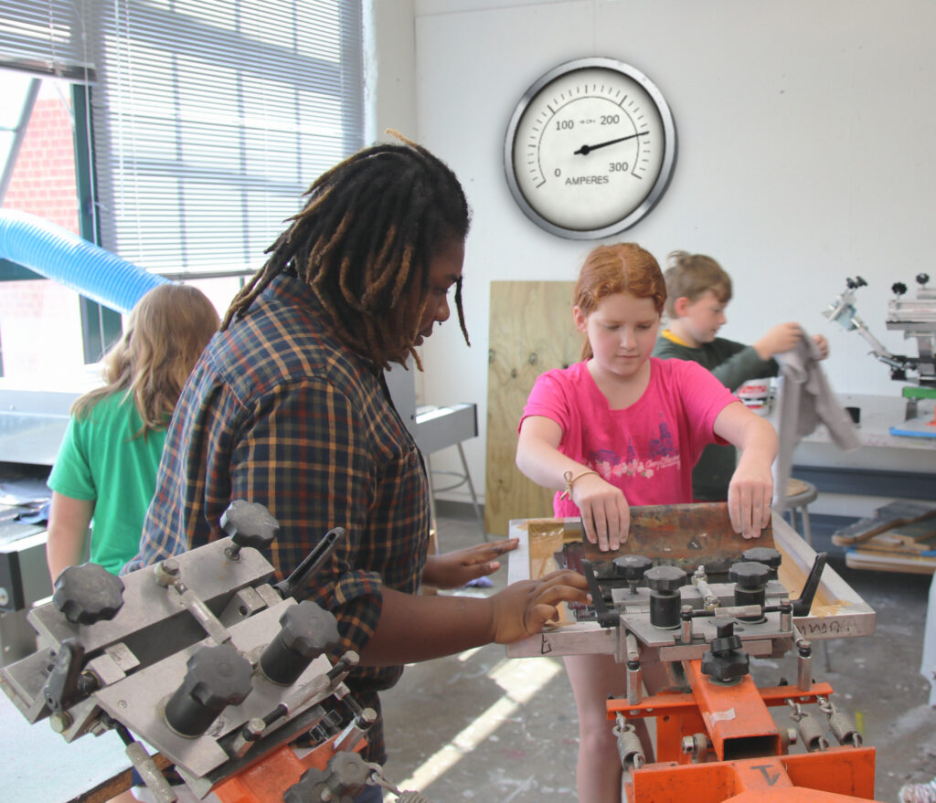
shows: 250 A
